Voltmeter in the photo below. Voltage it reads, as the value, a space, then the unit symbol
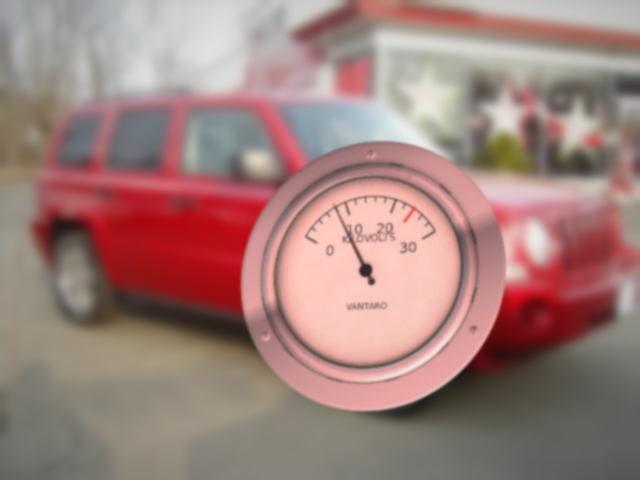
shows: 8 kV
